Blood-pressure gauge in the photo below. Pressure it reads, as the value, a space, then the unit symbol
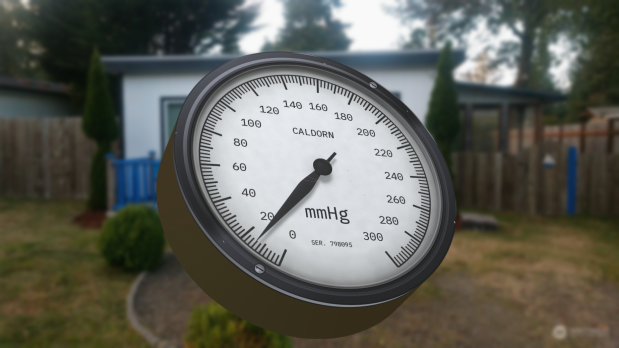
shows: 14 mmHg
